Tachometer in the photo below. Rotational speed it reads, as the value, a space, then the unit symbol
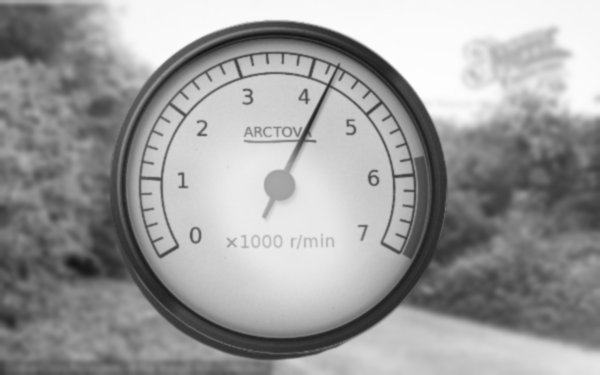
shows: 4300 rpm
